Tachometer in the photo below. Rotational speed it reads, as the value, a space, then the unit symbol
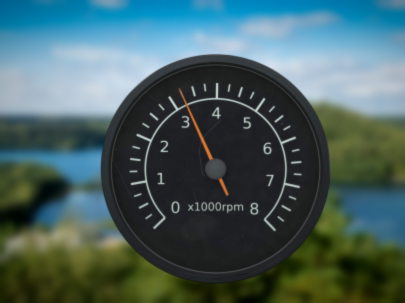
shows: 3250 rpm
